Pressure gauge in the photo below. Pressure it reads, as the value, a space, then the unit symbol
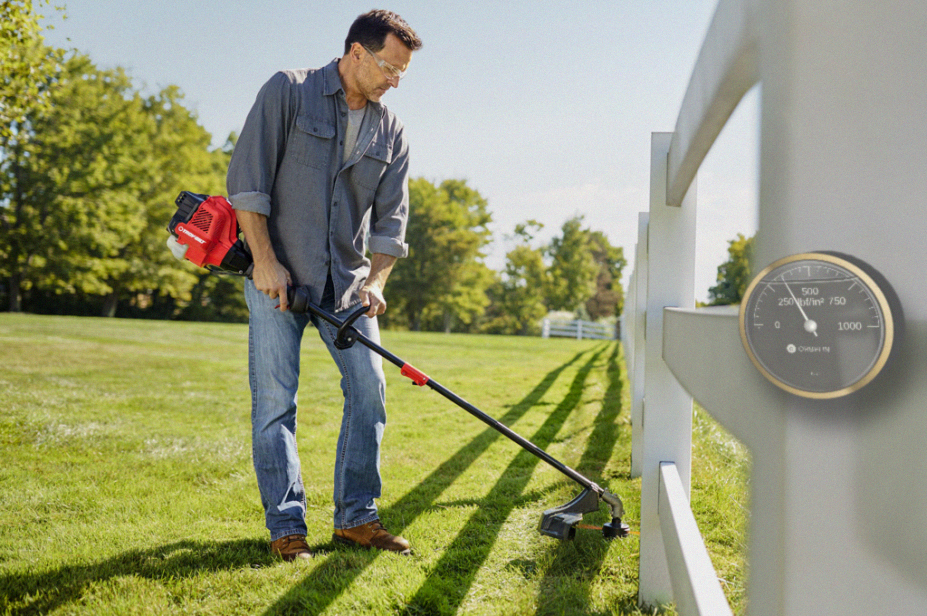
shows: 350 psi
